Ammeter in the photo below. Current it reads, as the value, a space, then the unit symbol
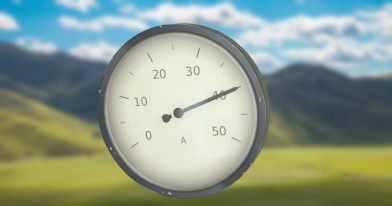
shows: 40 A
